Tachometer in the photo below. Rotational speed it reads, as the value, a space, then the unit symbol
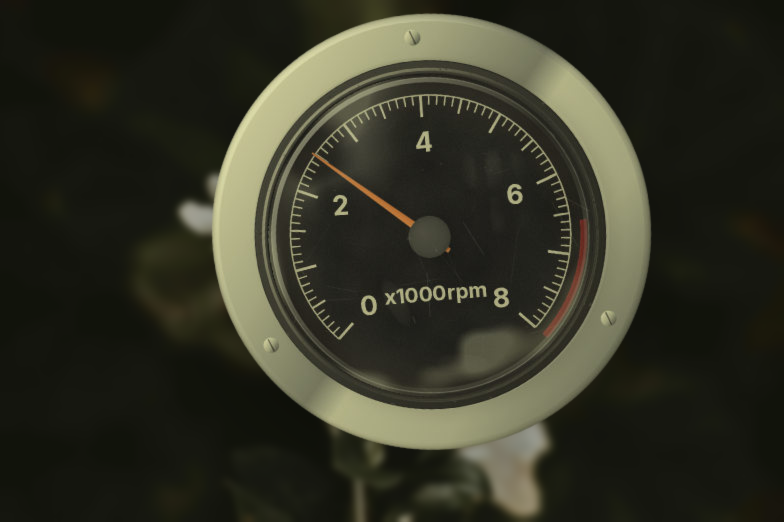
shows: 2500 rpm
